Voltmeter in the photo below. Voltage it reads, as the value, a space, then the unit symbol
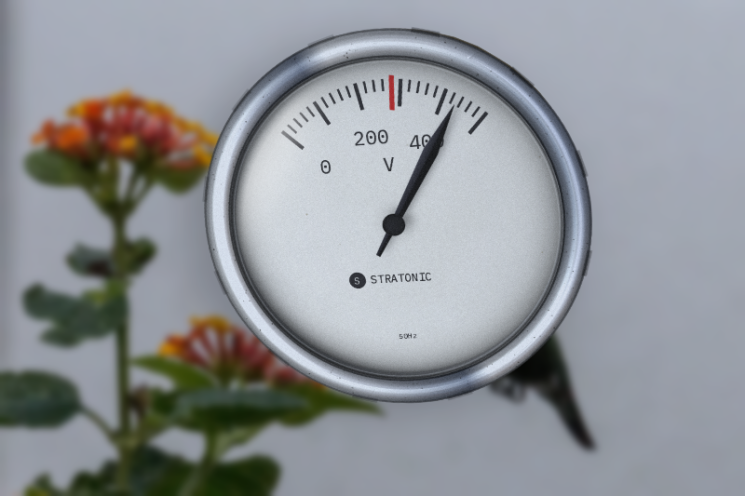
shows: 430 V
